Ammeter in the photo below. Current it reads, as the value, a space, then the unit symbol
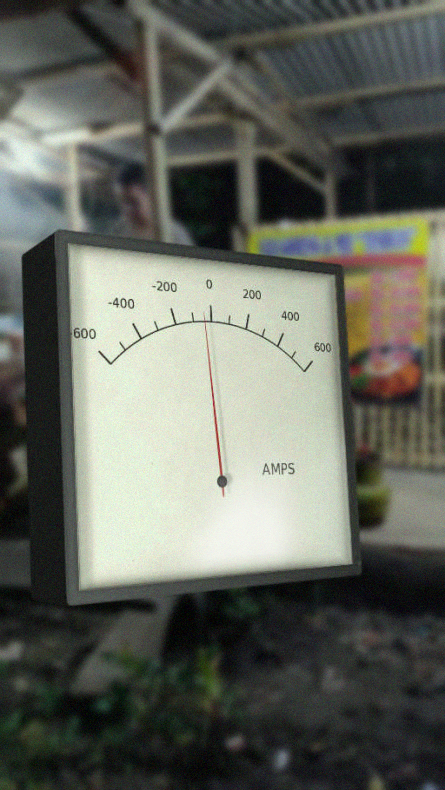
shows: -50 A
